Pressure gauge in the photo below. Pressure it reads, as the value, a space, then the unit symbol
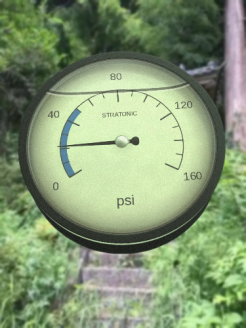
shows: 20 psi
